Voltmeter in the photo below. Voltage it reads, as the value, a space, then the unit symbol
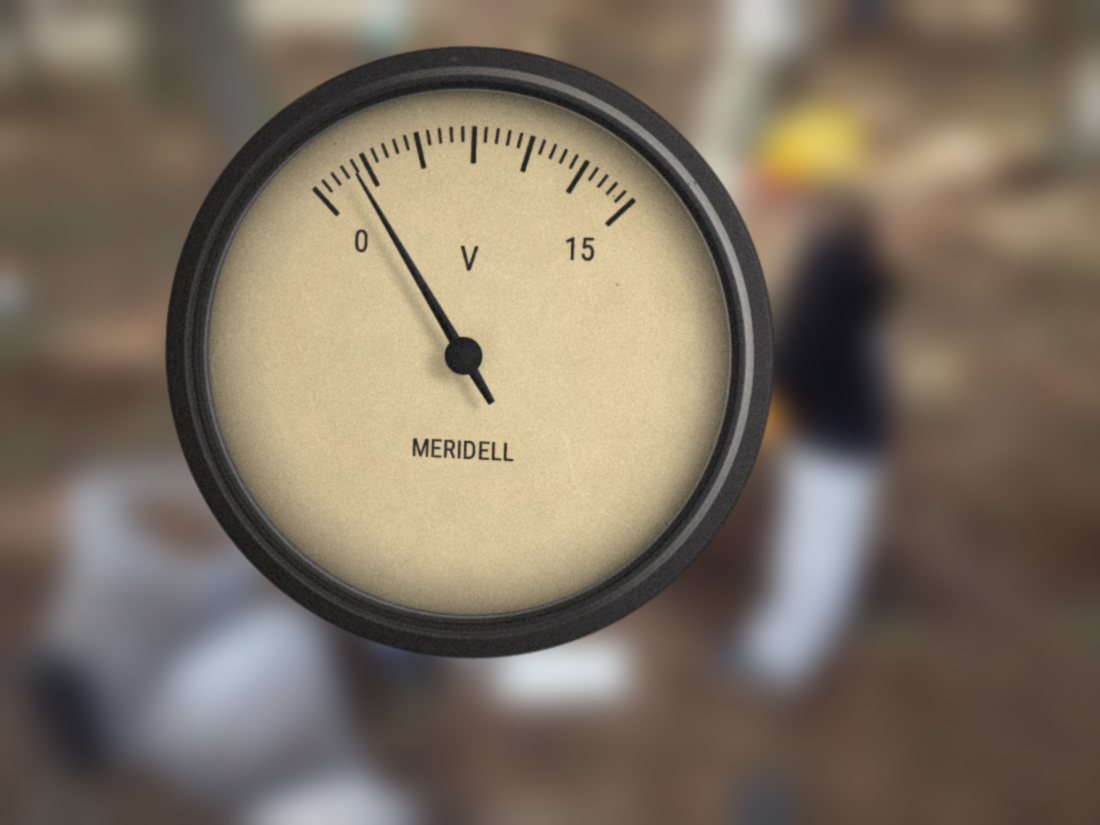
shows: 2 V
